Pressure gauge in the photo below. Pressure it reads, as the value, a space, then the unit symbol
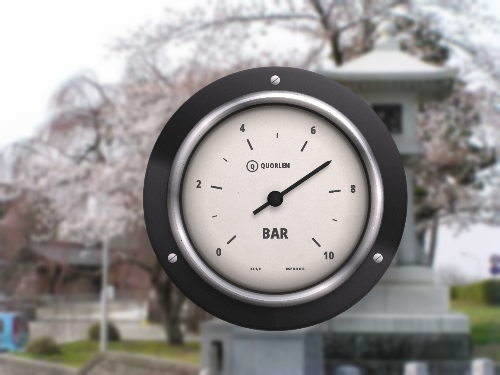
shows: 7 bar
